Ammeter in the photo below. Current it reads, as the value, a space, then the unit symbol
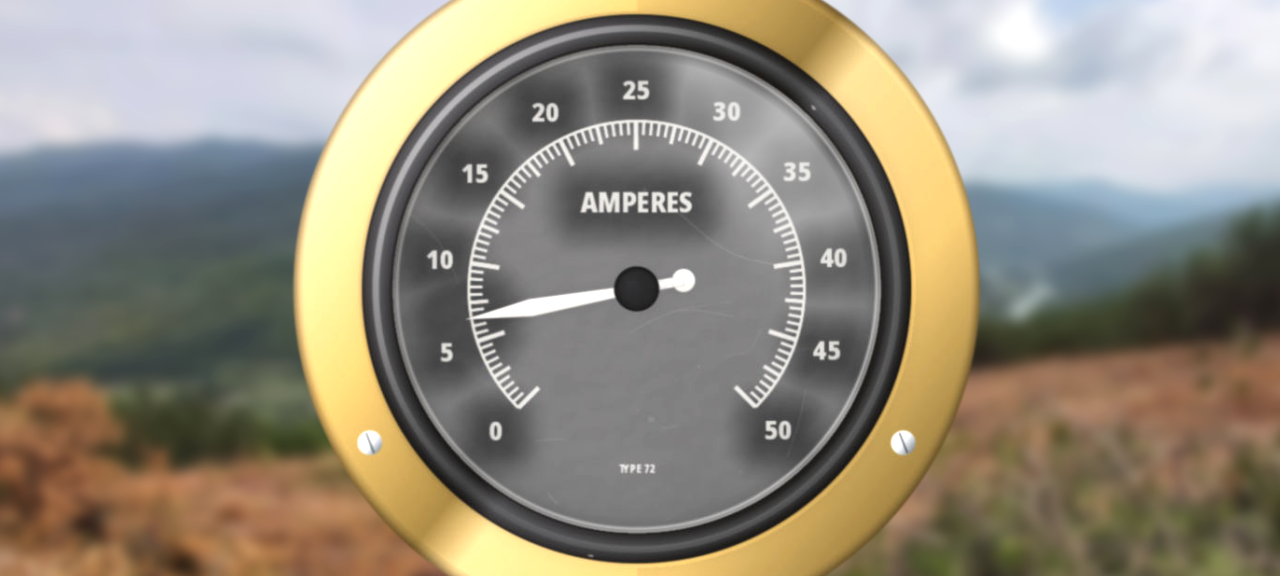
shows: 6.5 A
